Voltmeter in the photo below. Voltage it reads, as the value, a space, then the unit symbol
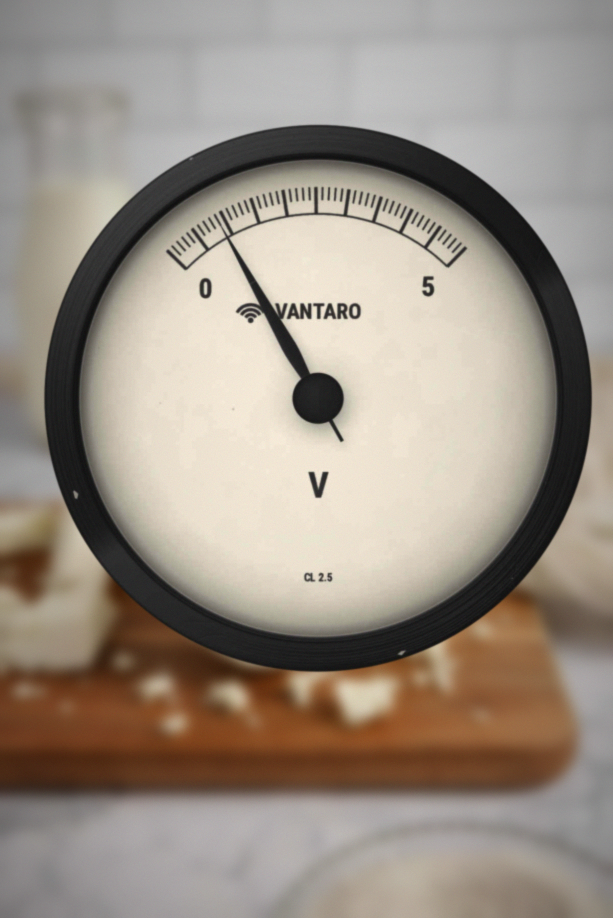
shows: 0.9 V
